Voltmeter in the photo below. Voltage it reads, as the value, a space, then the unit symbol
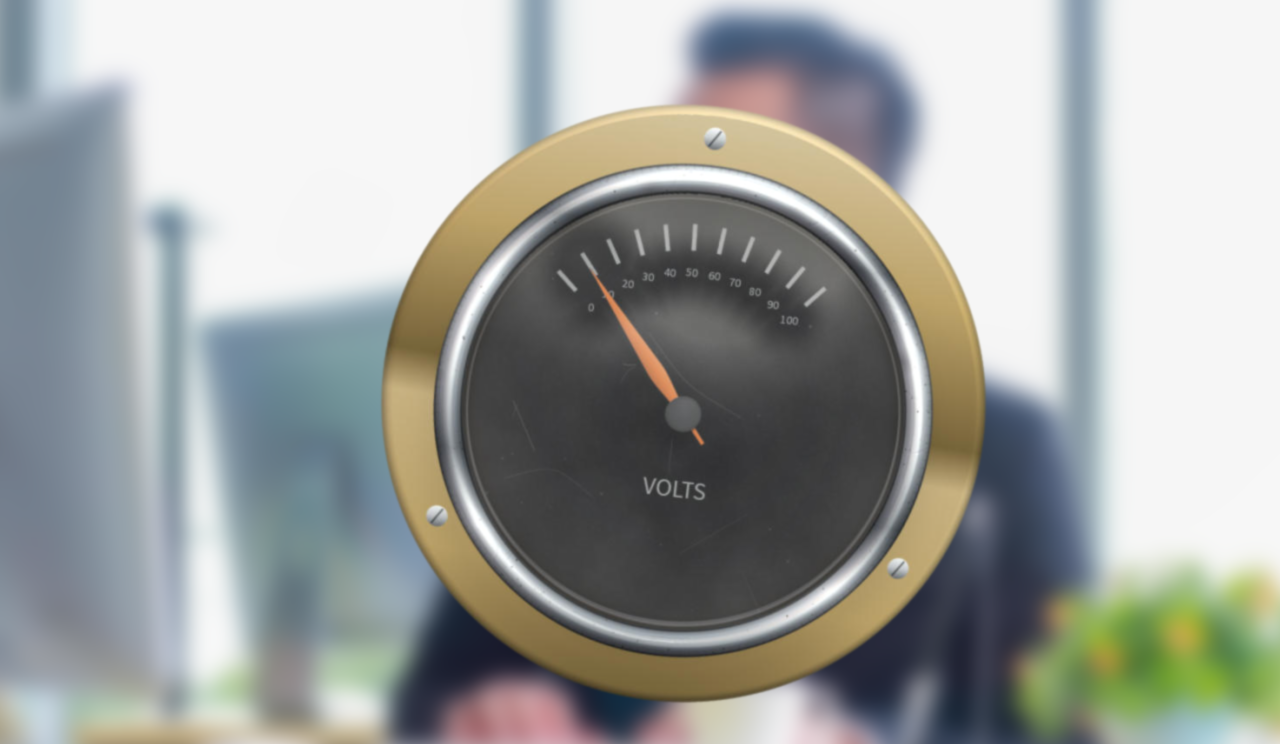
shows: 10 V
